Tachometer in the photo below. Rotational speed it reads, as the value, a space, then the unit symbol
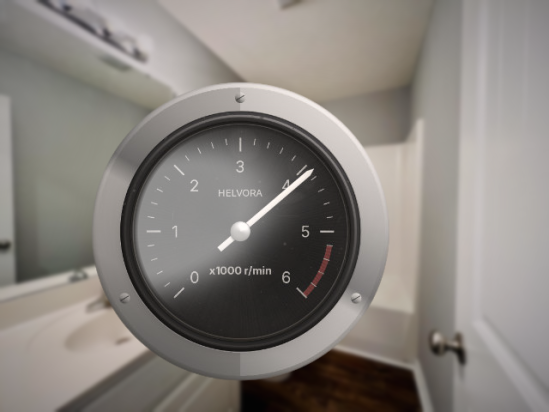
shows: 4100 rpm
